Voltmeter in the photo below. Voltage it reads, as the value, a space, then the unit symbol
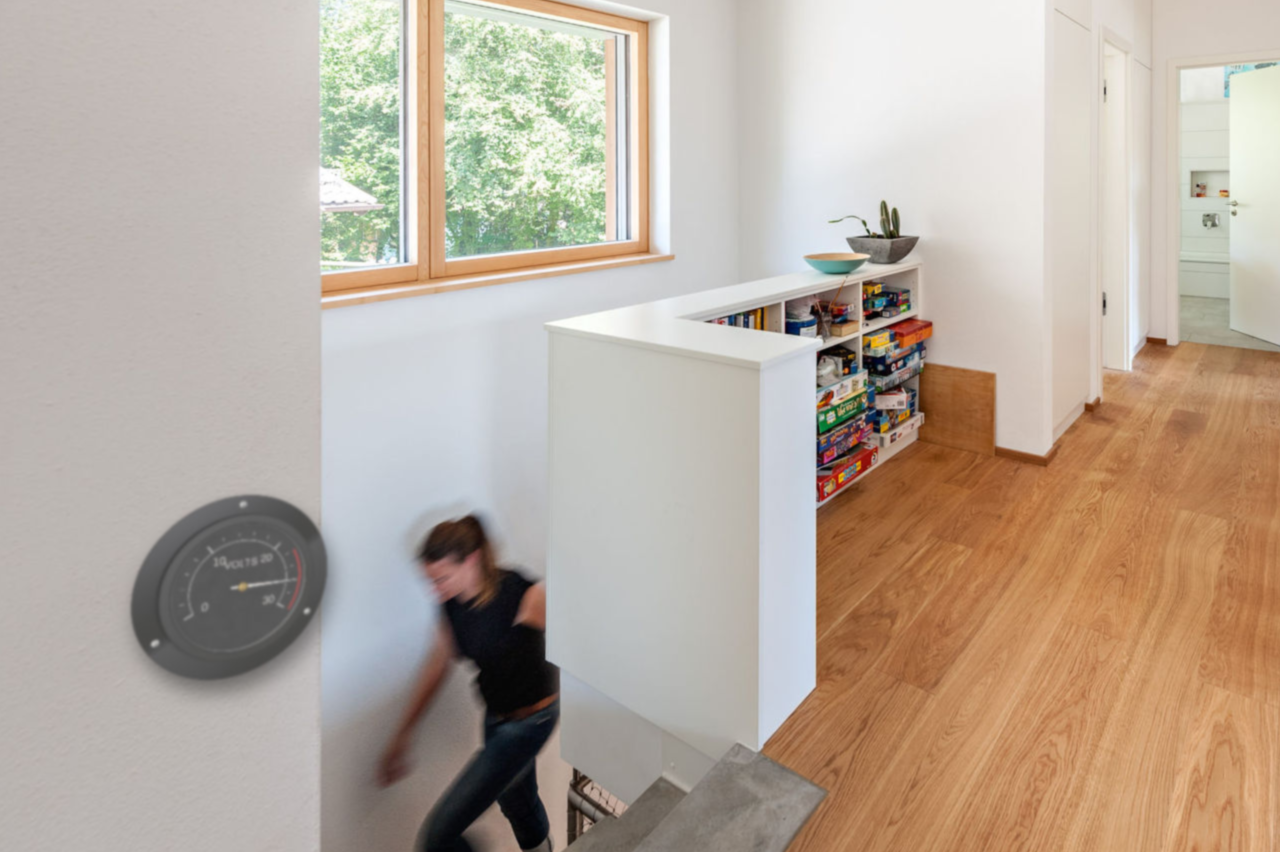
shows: 26 V
